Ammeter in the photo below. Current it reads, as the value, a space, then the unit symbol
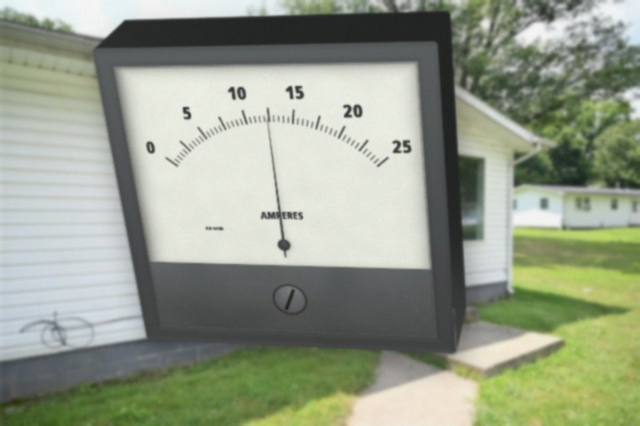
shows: 12.5 A
